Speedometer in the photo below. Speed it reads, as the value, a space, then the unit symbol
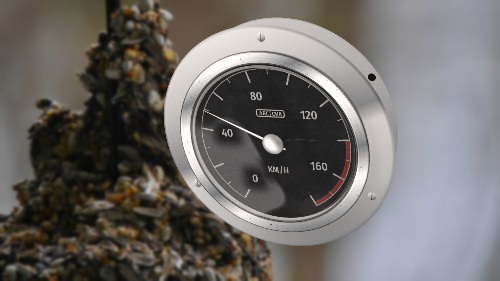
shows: 50 km/h
